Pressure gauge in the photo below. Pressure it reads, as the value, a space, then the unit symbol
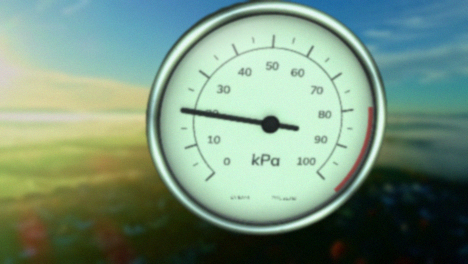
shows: 20 kPa
